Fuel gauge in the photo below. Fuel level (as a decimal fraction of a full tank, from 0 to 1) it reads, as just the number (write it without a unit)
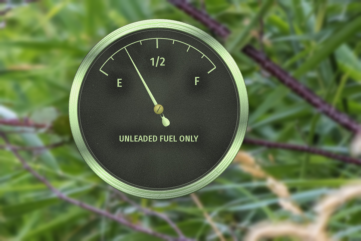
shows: 0.25
